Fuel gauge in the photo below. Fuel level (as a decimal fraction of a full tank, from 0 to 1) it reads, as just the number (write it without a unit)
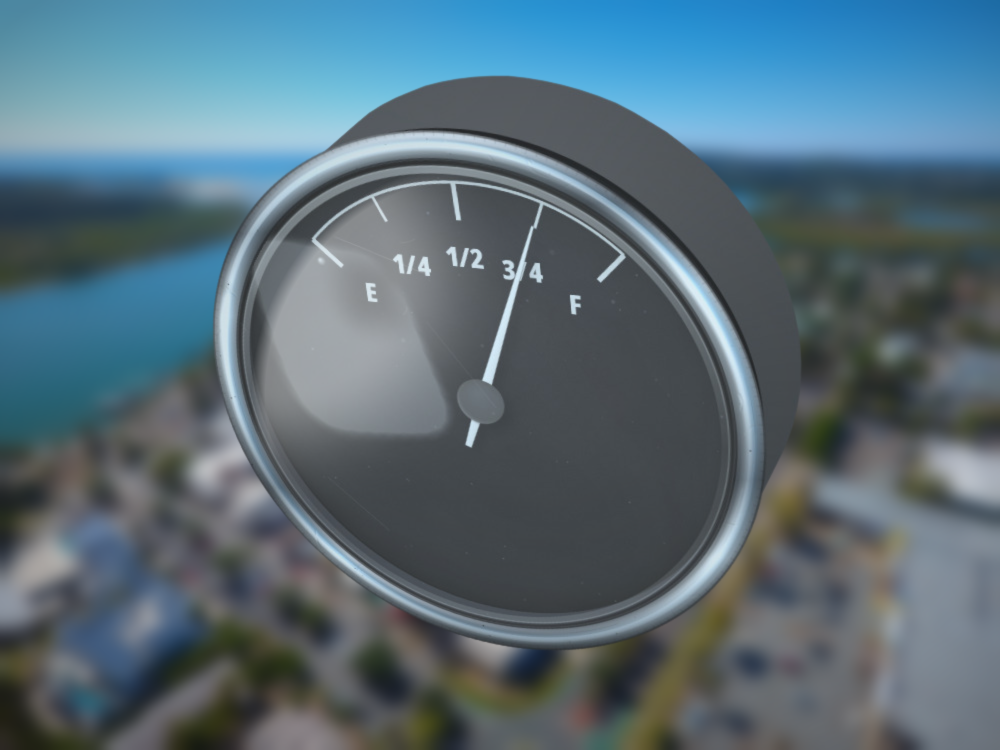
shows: 0.75
